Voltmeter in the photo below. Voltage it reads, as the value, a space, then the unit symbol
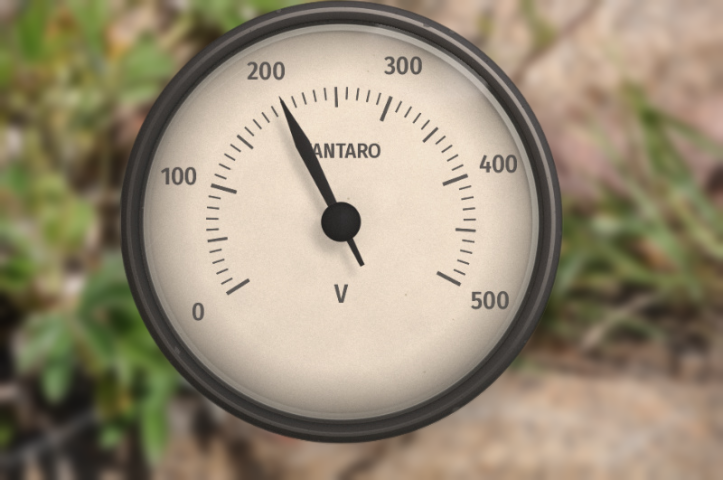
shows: 200 V
